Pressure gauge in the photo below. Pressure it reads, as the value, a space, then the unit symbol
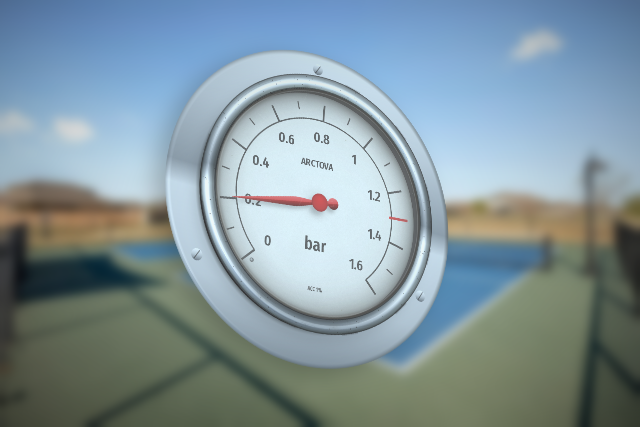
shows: 0.2 bar
